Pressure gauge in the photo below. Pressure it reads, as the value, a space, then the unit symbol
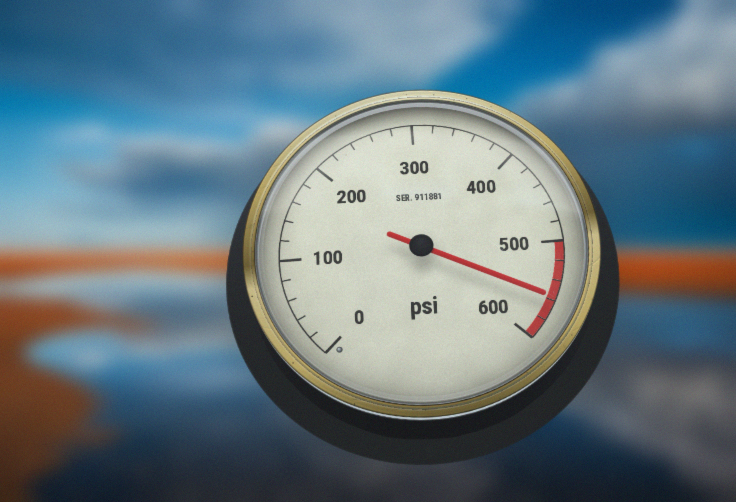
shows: 560 psi
